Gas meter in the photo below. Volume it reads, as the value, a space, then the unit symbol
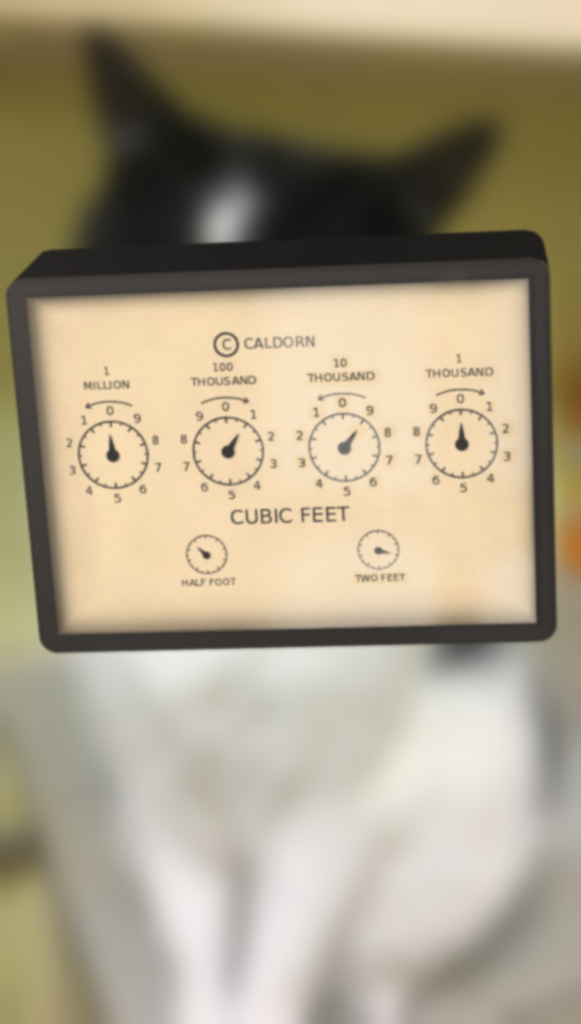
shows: 9000 ft³
